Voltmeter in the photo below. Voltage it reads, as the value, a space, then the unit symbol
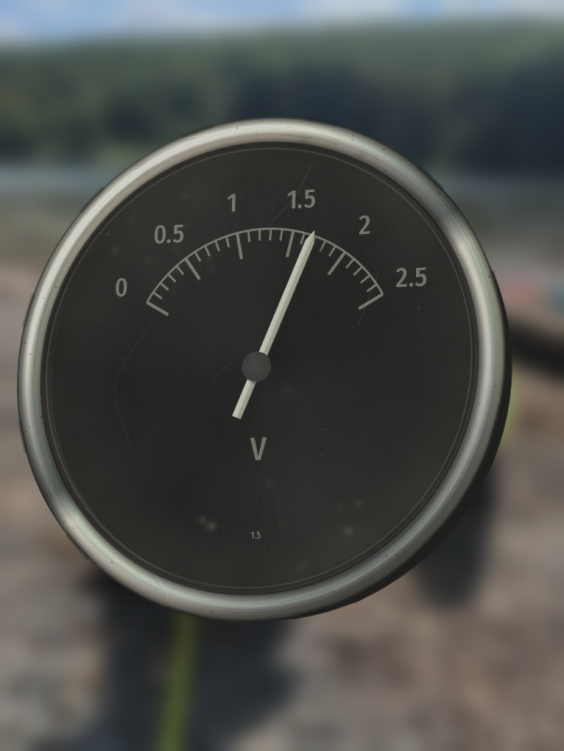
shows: 1.7 V
